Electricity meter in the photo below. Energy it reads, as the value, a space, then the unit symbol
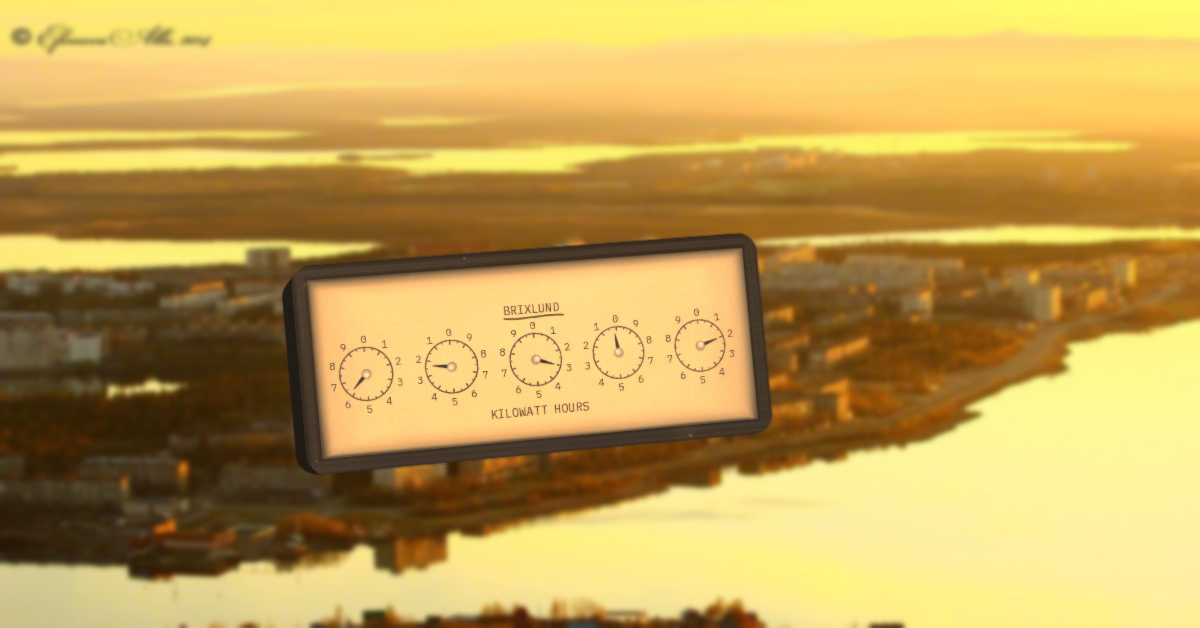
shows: 62302 kWh
